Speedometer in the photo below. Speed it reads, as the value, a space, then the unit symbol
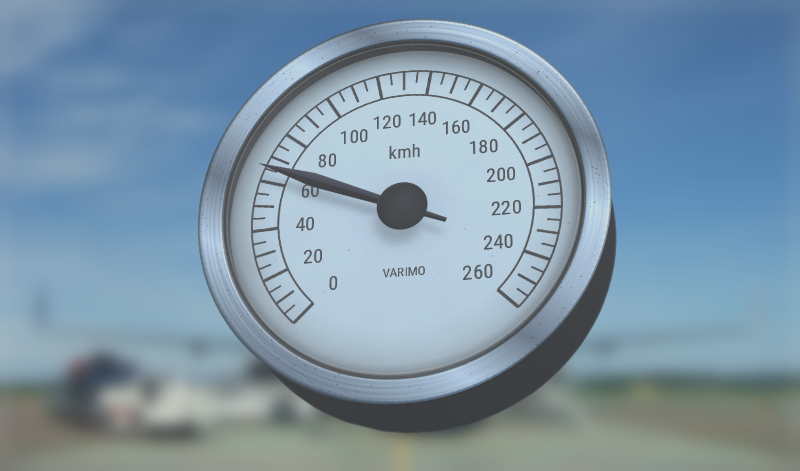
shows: 65 km/h
